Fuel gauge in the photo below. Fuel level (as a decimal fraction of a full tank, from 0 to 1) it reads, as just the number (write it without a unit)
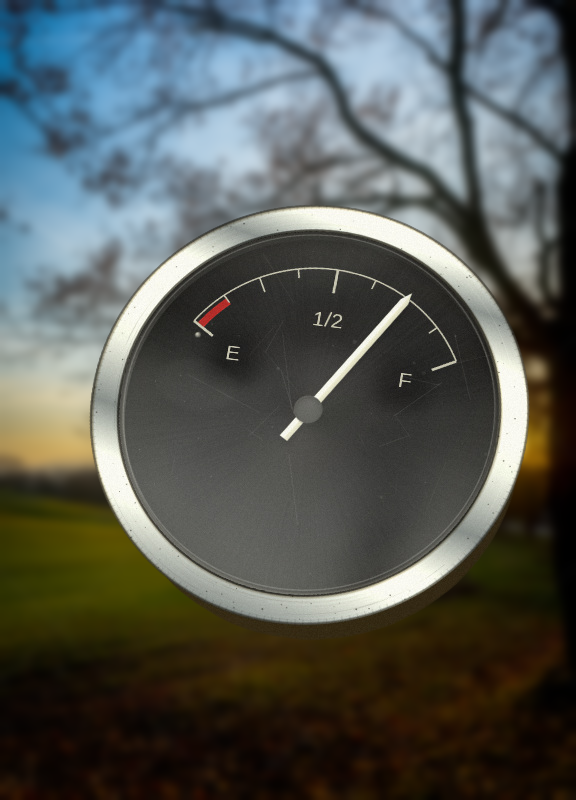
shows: 0.75
